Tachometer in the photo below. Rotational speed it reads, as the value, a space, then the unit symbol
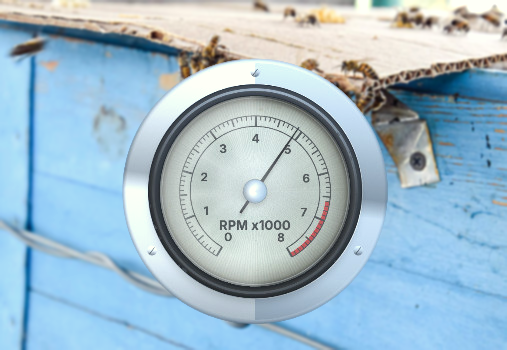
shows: 4900 rpm
